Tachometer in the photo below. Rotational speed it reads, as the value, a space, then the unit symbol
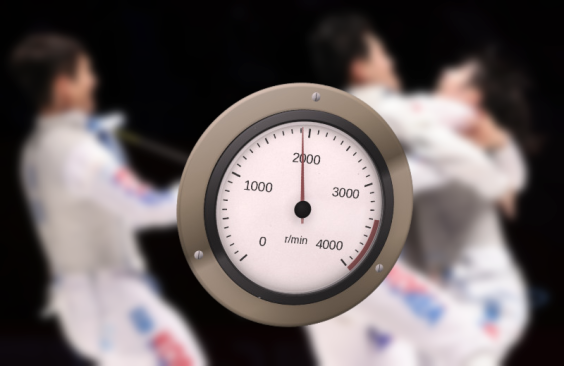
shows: 1900 rpm
